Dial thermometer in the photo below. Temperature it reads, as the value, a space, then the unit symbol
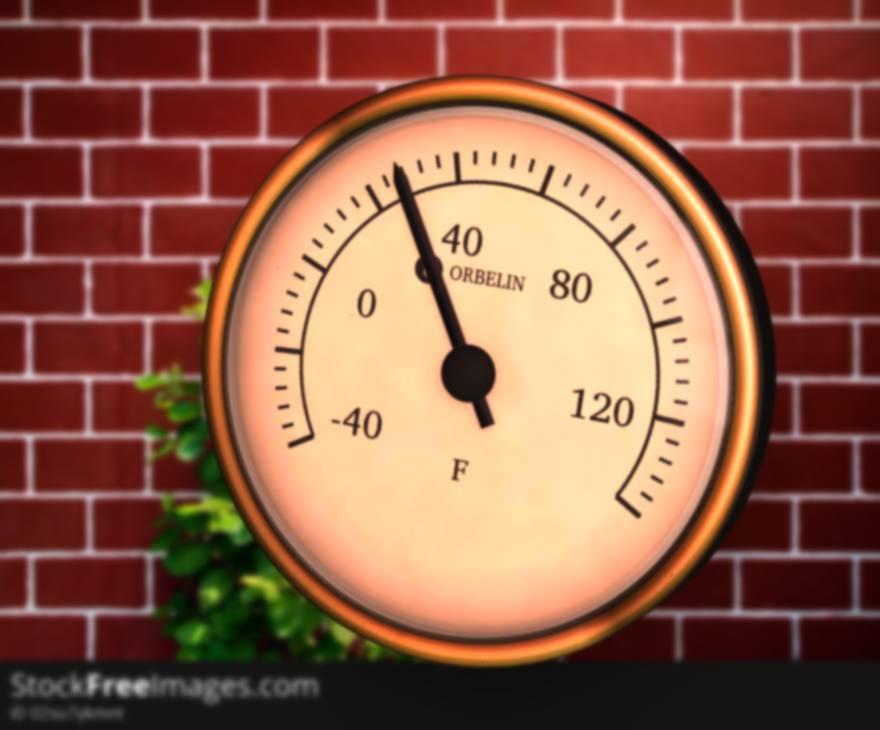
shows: 28 °F
